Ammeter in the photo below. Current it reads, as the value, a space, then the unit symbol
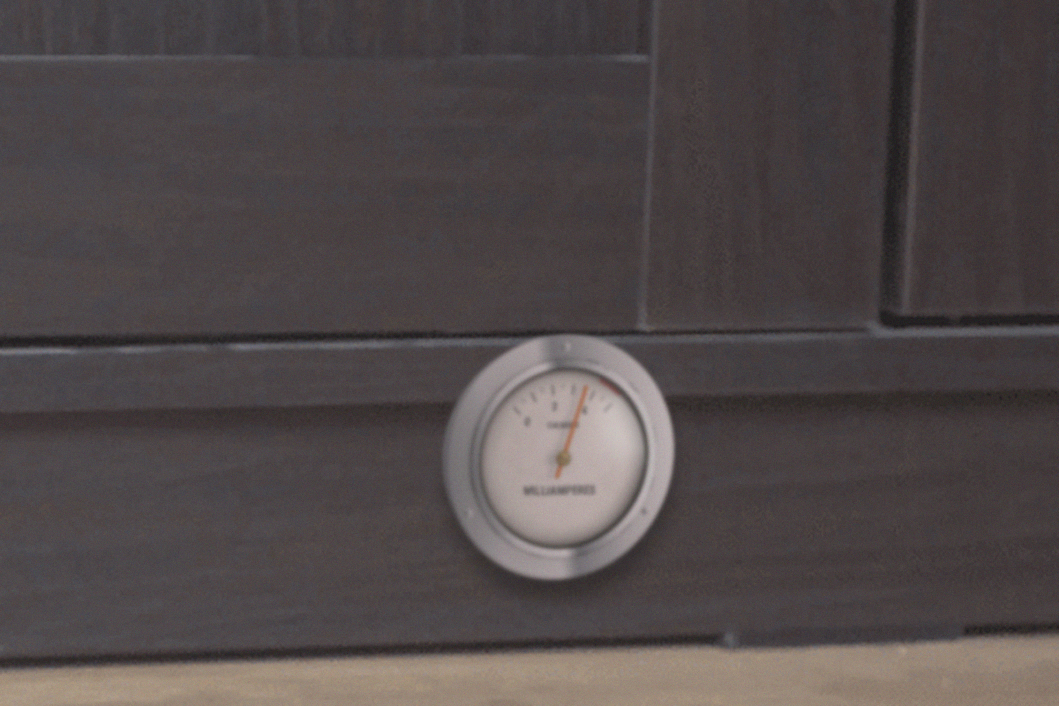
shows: 3.5 mA
